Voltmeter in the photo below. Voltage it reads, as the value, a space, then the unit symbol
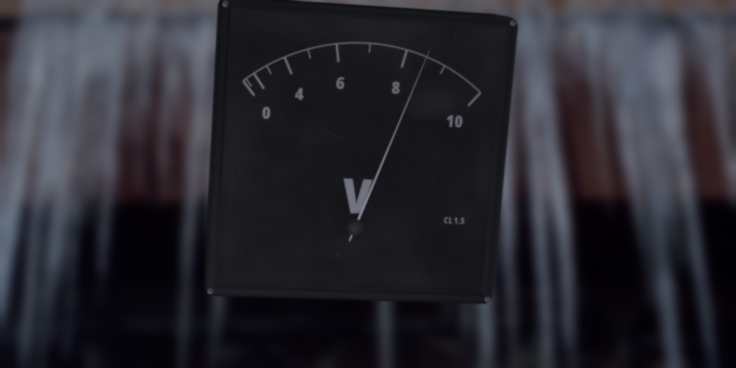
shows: 8.5 V
